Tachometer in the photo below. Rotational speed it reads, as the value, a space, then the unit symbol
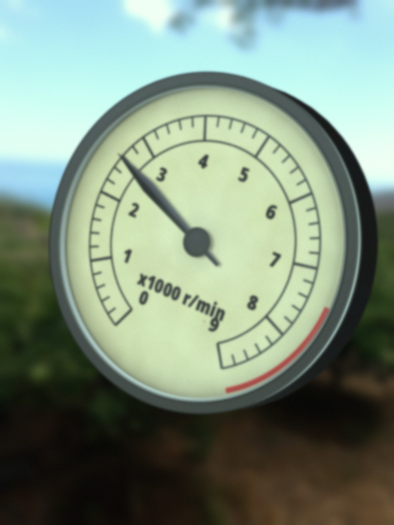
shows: 2600 rpm
